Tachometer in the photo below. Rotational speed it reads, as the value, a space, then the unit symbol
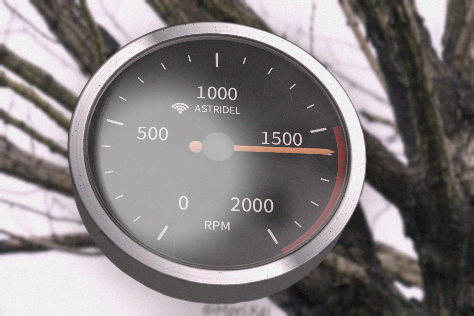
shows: 1600 rpm
